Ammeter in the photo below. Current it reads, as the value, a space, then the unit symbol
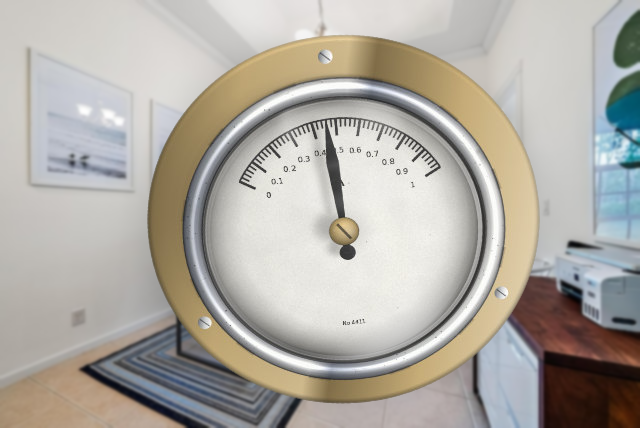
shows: 0.46 A
